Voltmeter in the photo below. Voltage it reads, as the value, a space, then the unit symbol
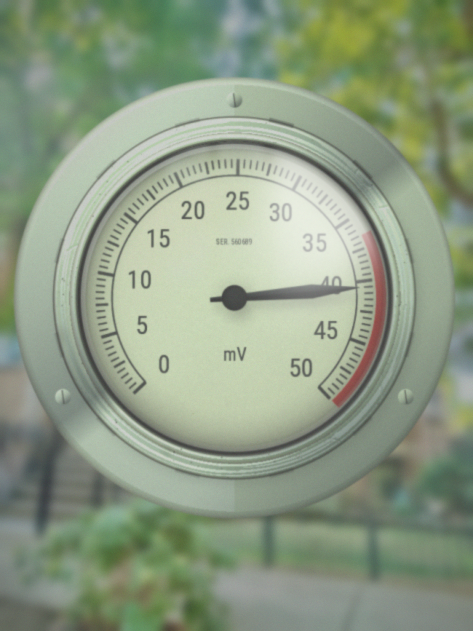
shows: 40.5 mV
